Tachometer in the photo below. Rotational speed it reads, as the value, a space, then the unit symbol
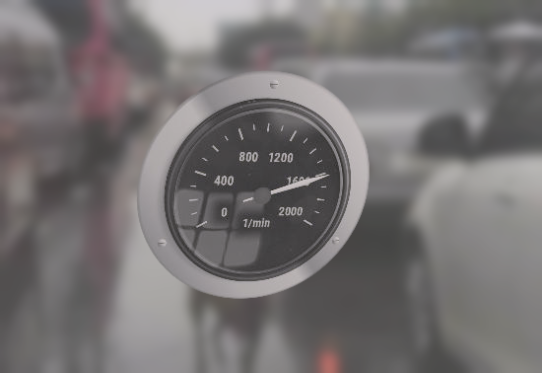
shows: 1600 rpm
